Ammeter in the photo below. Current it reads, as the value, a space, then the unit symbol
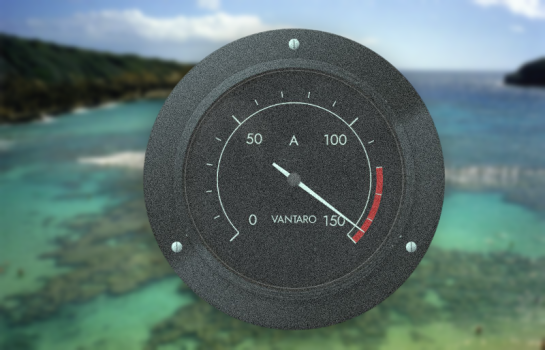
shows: 145 A
